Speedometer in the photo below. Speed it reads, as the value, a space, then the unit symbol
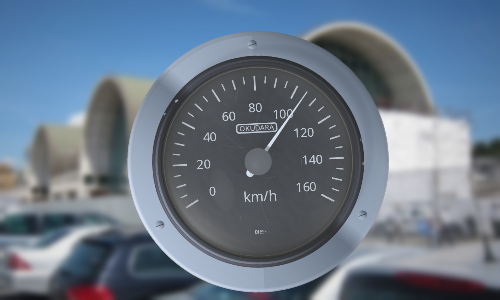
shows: 105 km/h
